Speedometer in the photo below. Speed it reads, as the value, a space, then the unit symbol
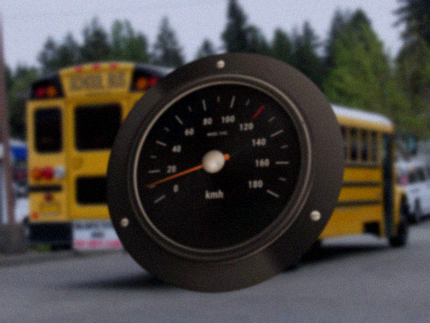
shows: 10 km/h
